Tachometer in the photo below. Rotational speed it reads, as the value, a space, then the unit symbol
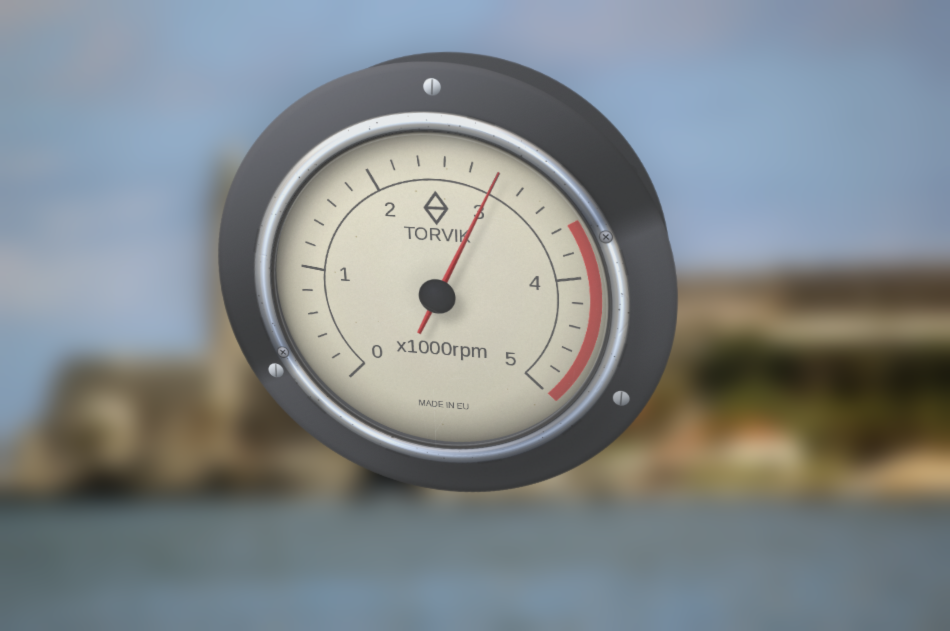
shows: 3000 rpm
